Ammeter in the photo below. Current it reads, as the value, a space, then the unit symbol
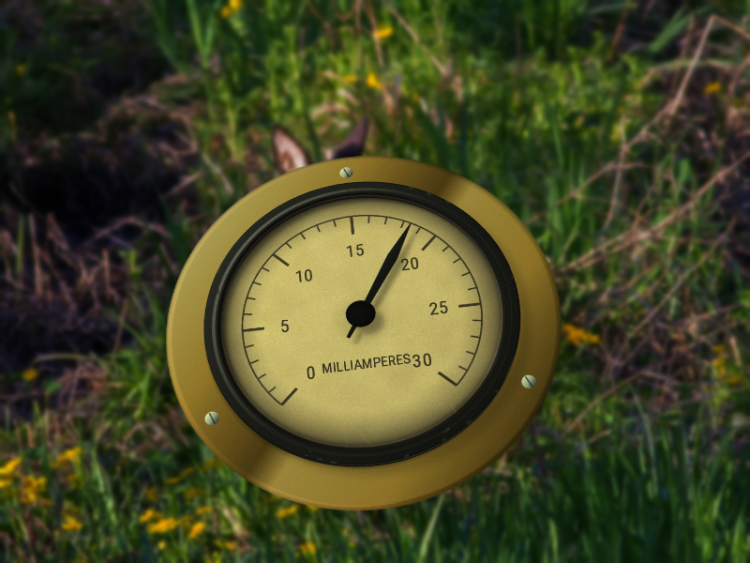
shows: 18.5 mA
